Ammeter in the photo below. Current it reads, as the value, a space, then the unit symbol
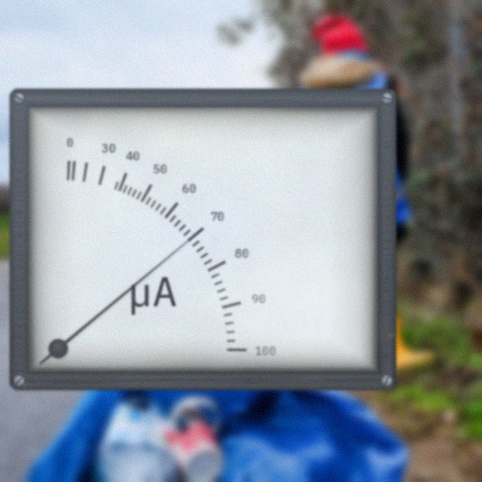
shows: 70 µA
